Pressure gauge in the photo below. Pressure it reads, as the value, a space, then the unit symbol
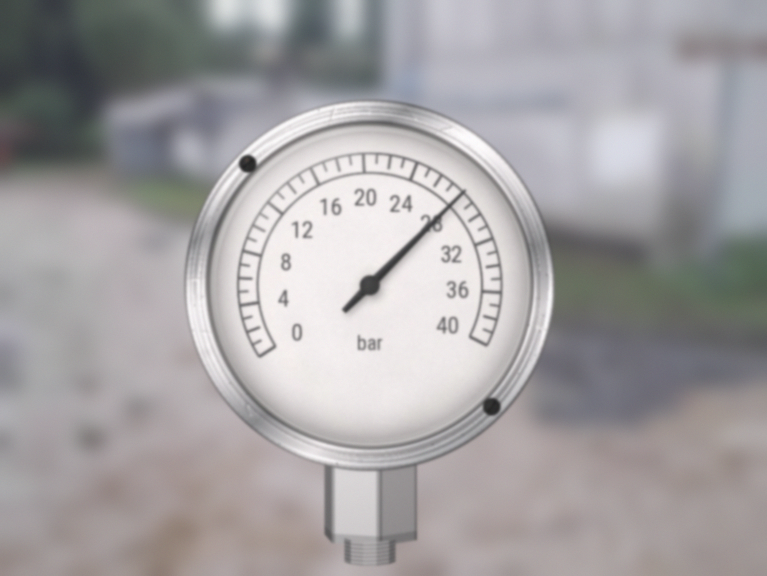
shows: 28 bar
